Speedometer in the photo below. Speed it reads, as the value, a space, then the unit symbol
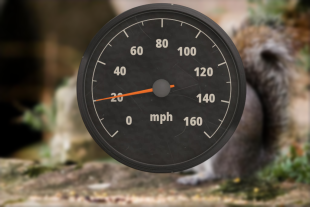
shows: 20 mph
